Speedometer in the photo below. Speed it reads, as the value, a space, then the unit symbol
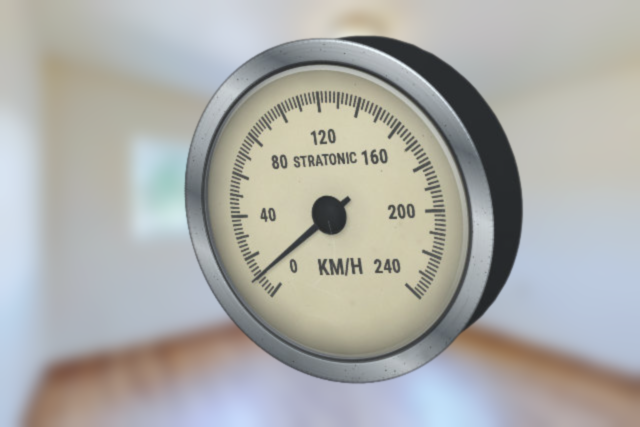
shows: 10 km/h
